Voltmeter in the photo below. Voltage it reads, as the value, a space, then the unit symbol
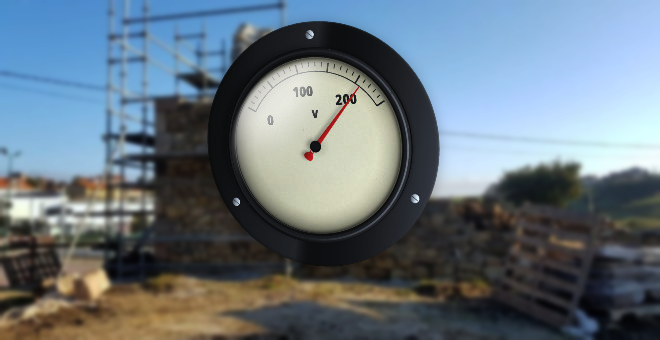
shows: 210 V
